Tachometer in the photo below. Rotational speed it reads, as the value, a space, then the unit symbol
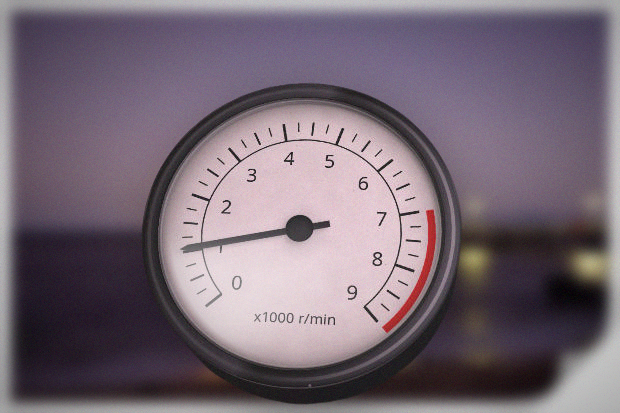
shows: 1000 rpm
